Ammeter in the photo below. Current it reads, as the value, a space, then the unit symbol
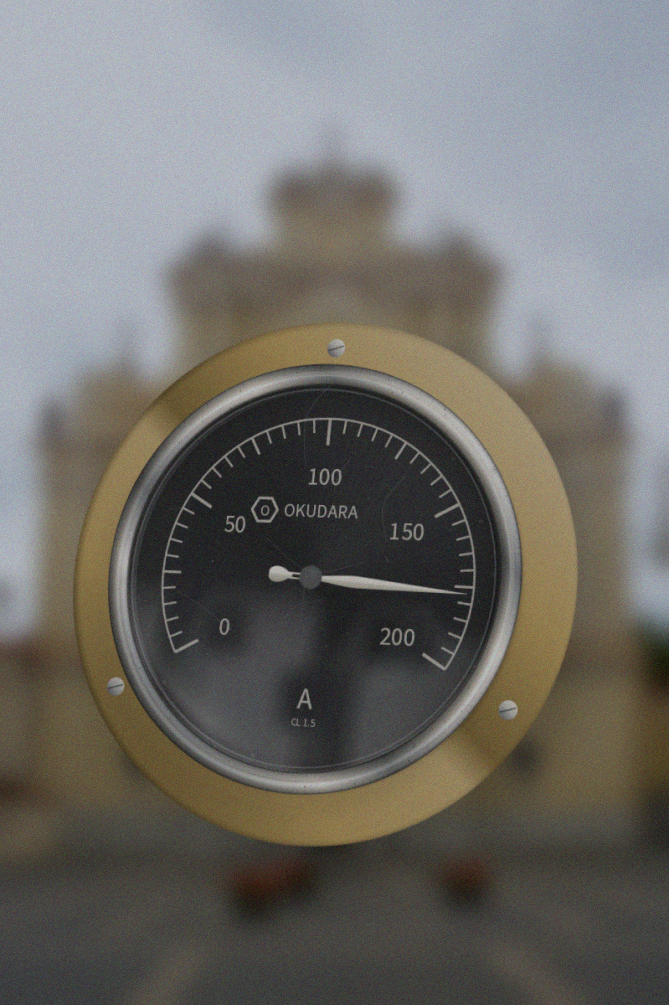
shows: 177.5 A
